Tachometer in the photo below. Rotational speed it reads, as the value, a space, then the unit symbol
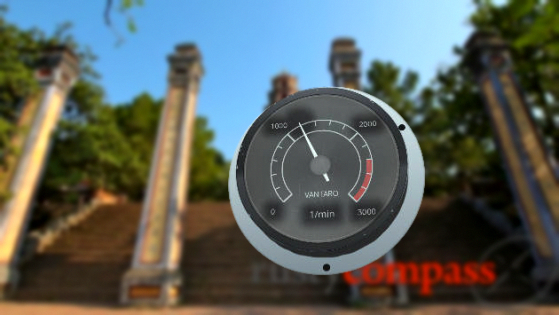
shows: 1200 rpm
